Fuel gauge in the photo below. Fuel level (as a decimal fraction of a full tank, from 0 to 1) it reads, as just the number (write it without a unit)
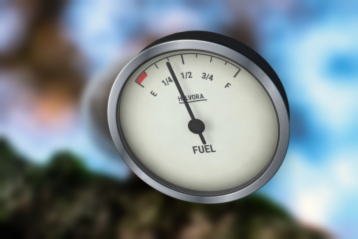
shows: 0.375
